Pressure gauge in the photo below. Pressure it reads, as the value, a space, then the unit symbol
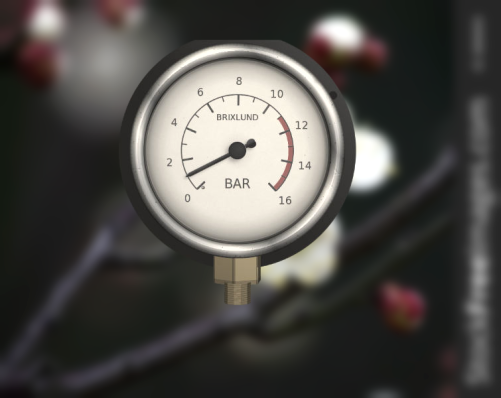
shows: 1 bar
